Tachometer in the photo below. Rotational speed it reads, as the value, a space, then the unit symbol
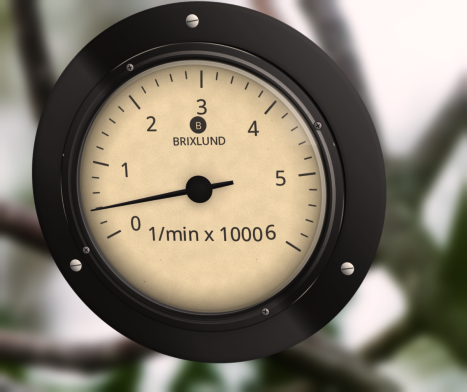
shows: 400 rpm
